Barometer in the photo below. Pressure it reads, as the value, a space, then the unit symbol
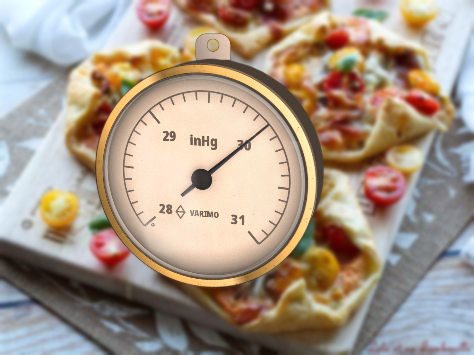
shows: 30 inHg
